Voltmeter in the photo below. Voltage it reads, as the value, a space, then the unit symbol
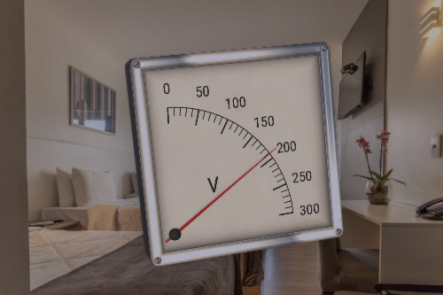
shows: 190 V
